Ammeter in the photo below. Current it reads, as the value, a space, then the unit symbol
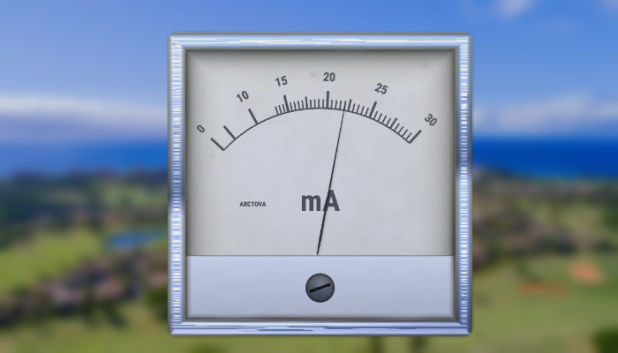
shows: 22 mA
